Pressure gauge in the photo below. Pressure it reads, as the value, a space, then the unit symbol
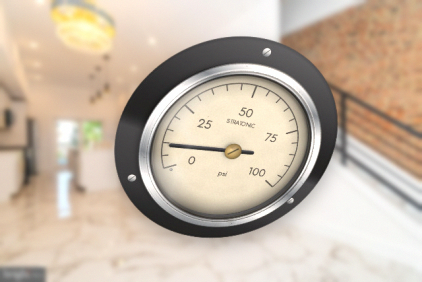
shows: 10 psi
